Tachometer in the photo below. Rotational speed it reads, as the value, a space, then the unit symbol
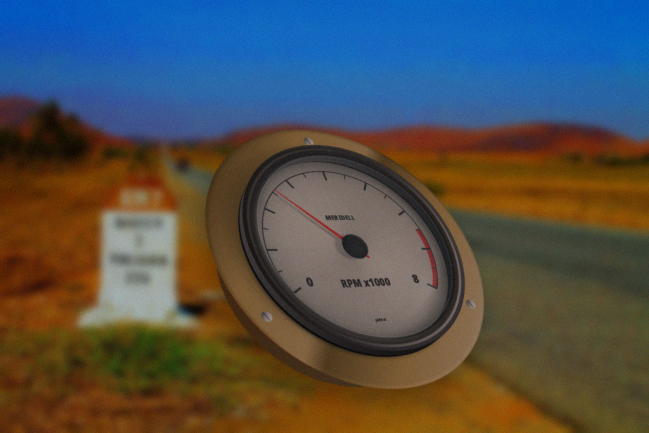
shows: 2500 rpm
